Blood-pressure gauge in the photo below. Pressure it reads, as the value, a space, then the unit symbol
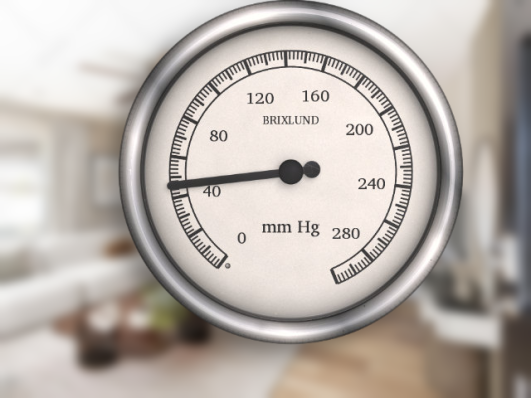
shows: 46 mmHg
